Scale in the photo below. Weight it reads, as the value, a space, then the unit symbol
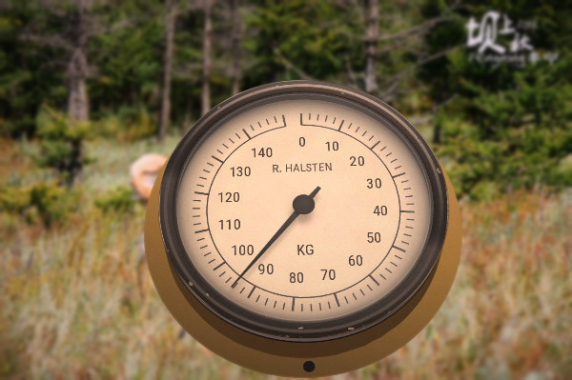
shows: 94 kg
